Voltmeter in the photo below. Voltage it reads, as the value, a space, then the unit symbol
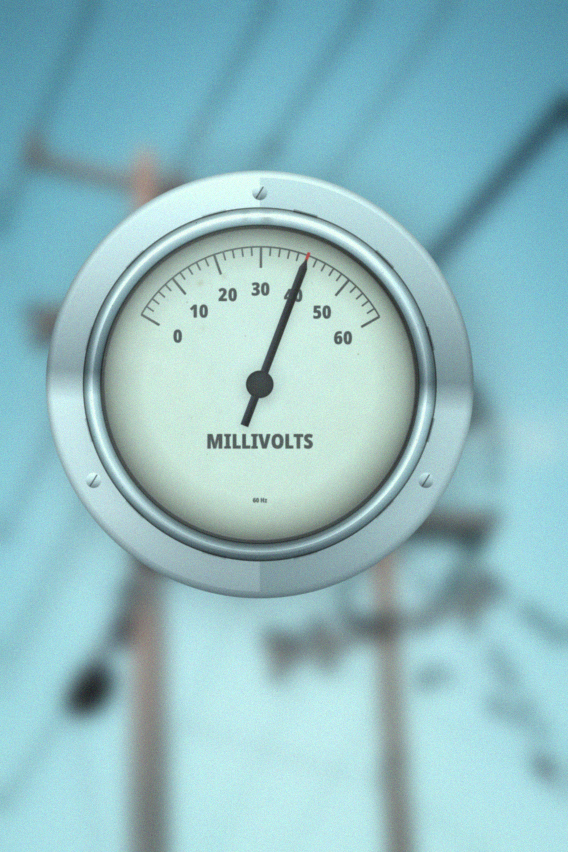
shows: 40 mV
